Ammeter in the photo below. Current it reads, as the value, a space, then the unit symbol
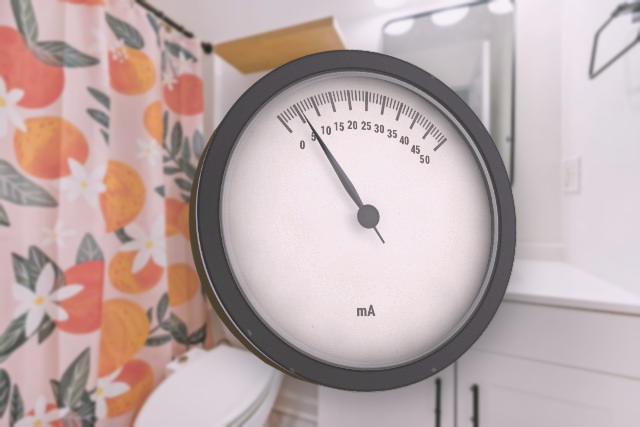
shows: 5 mA
